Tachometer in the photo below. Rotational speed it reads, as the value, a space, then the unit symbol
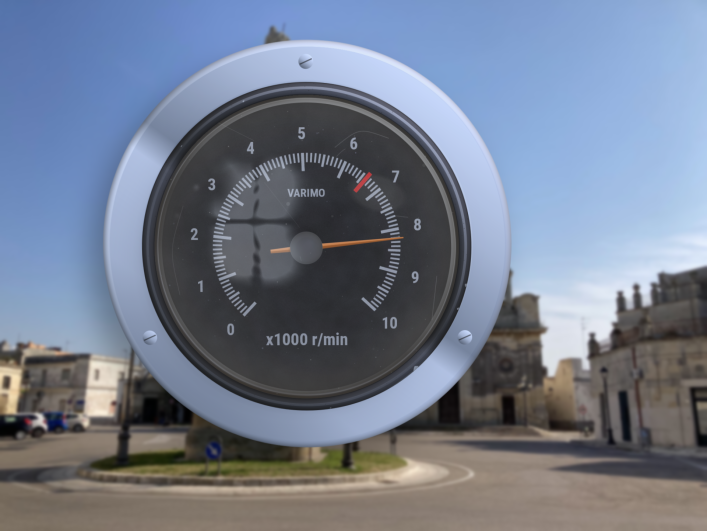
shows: 8200 rpm
